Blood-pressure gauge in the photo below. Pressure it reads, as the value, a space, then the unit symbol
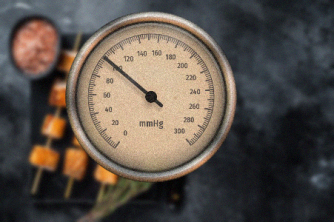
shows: 100 mmHg
